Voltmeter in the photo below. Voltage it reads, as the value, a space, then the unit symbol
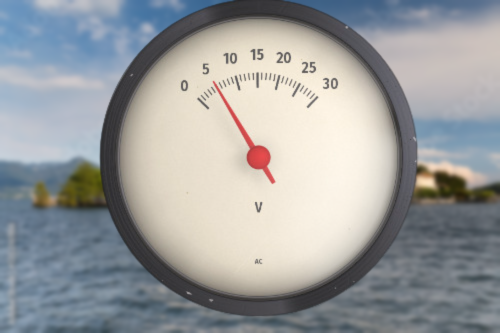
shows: 5 V
